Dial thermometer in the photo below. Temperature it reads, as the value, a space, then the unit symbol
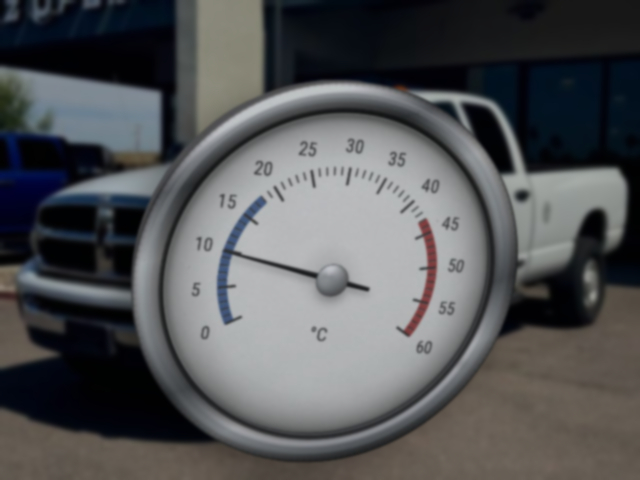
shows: 10 °C
